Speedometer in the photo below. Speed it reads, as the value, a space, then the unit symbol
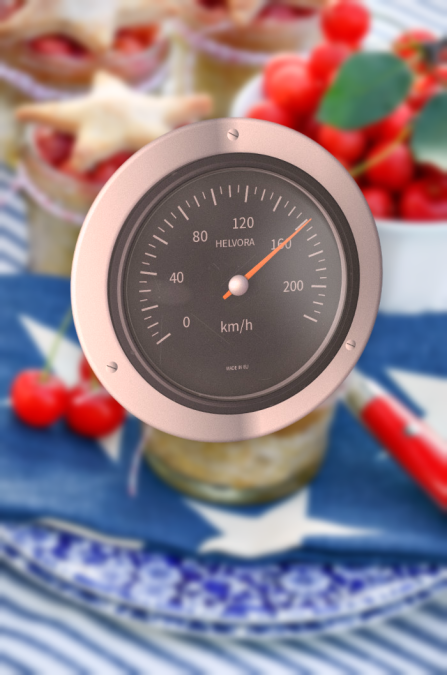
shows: 160 km/h
